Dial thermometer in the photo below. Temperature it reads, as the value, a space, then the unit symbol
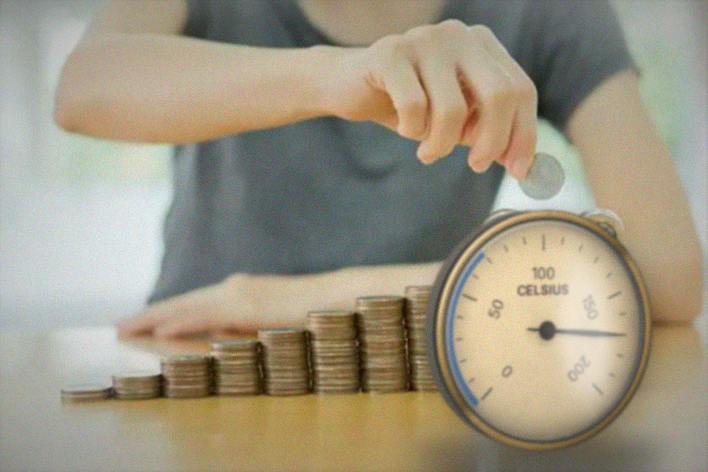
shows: 170 °C
